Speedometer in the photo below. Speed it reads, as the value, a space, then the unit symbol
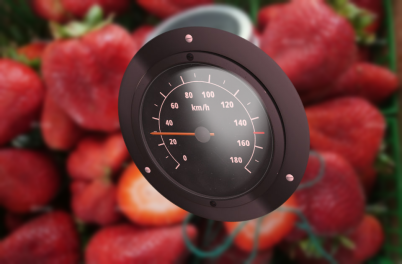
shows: 30 km/h
